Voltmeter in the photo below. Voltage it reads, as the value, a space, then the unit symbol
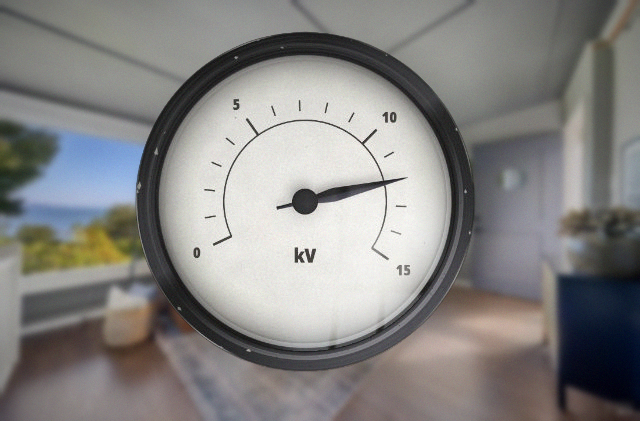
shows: 12 kV
